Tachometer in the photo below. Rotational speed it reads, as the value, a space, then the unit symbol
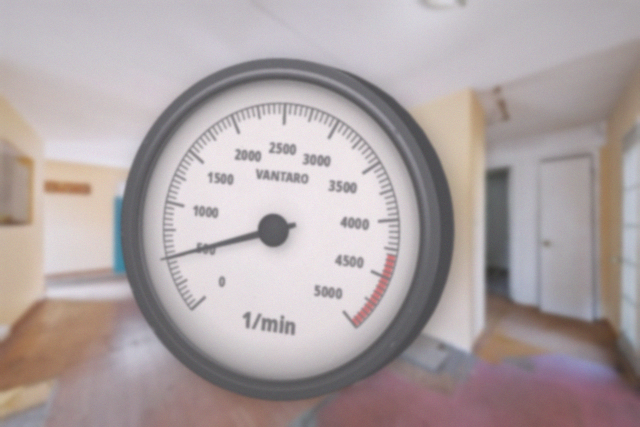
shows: 500 rpm
